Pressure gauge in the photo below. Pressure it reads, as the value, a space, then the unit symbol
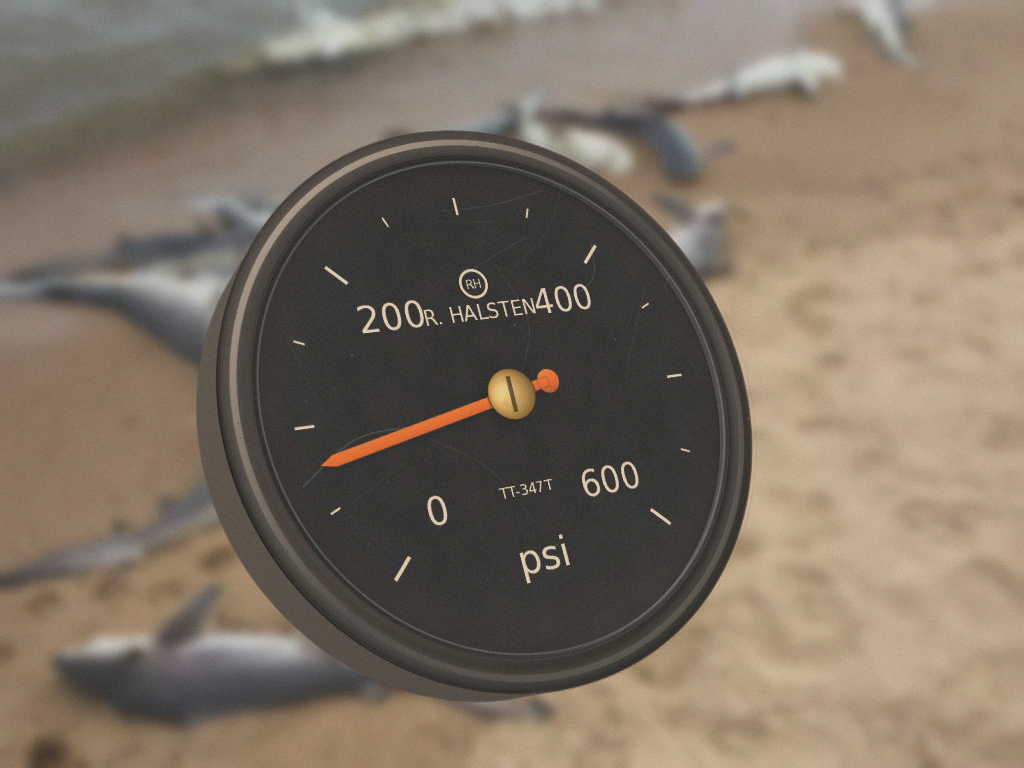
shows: 75 psi
